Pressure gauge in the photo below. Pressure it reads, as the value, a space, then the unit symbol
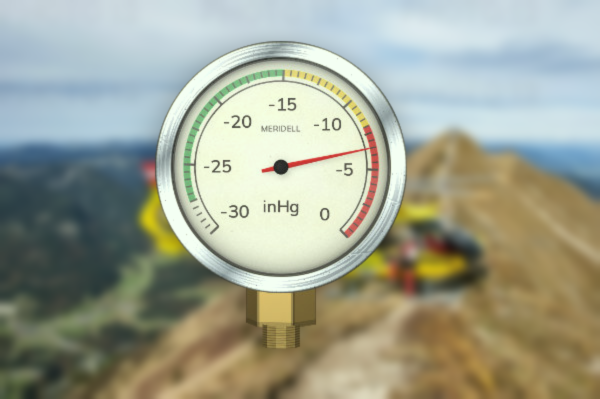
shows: -6.5 inHg
